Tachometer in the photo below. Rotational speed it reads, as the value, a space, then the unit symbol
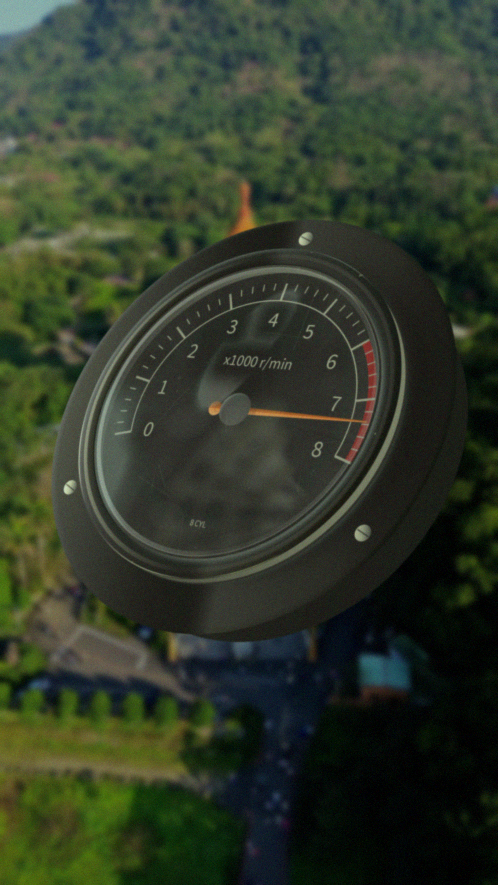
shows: 7400 rpm
